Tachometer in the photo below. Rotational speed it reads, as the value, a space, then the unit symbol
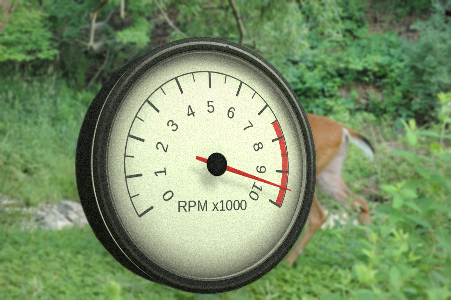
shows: 9500 rpm
